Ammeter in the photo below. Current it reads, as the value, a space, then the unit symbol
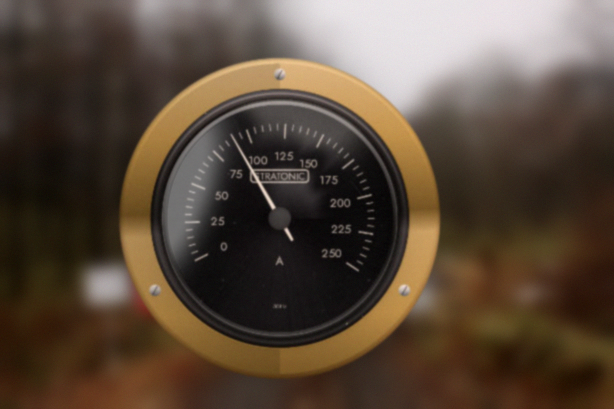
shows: 90 A
